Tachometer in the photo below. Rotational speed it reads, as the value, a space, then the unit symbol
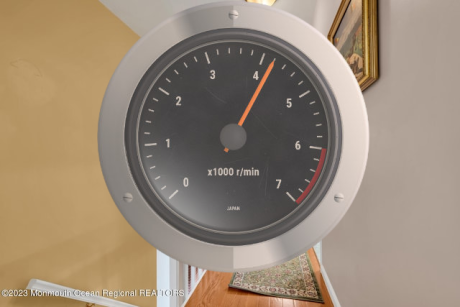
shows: 4200 rpm
